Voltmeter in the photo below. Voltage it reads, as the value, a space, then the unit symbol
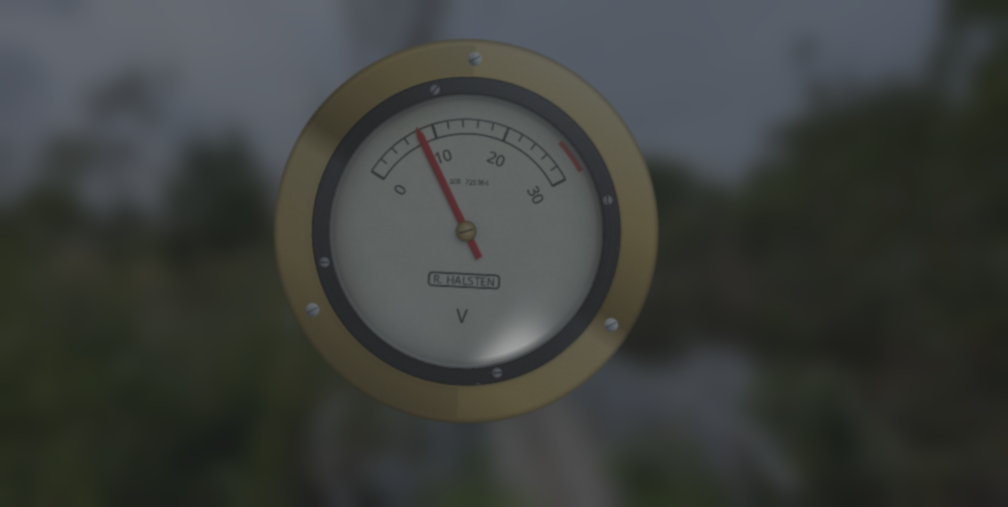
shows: 8 V
